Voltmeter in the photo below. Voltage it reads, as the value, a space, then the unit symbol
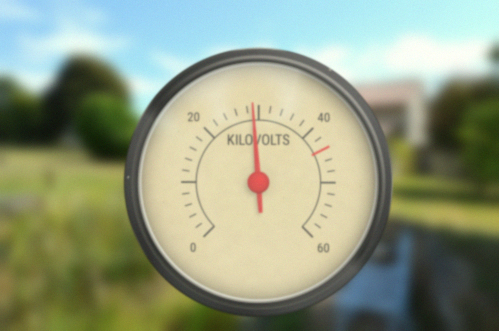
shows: 29 kV
